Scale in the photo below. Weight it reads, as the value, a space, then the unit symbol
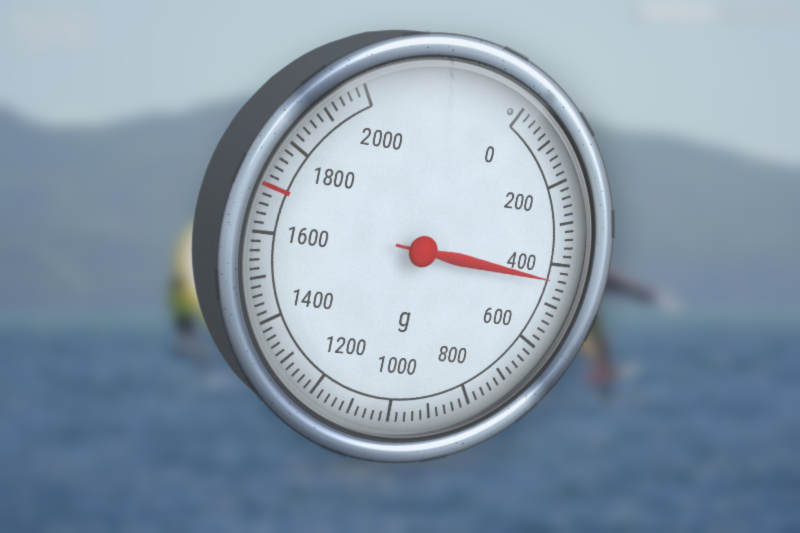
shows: 440 g
